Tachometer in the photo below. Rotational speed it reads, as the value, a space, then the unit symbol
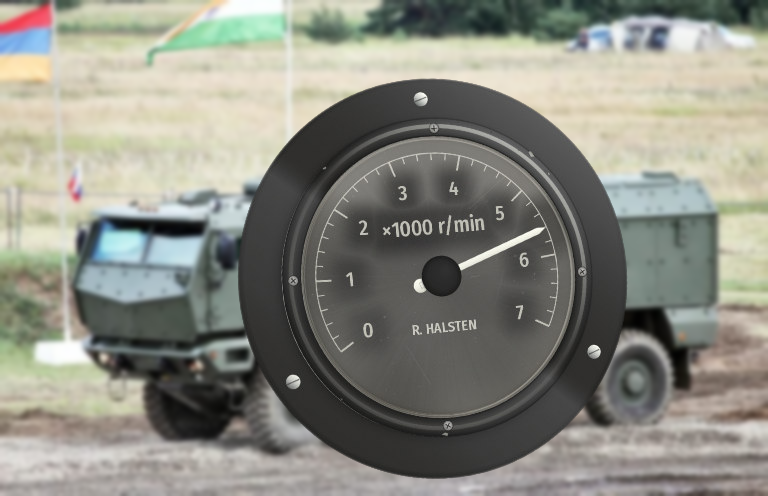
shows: 5600 rpm
